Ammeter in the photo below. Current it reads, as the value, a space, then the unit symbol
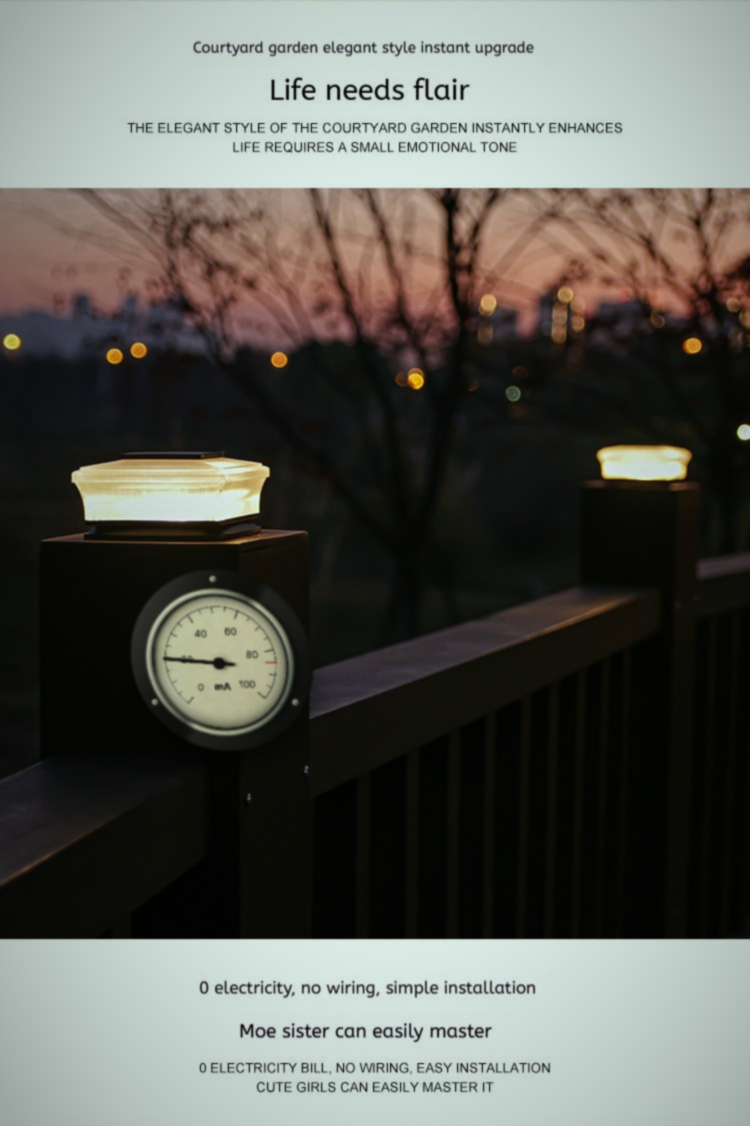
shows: 20 mA
